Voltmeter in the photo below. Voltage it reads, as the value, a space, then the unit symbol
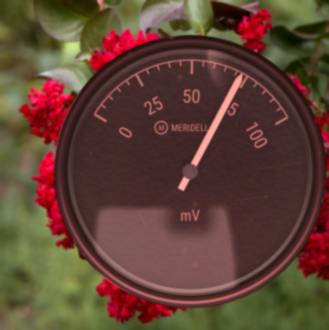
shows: 72.5 mV
